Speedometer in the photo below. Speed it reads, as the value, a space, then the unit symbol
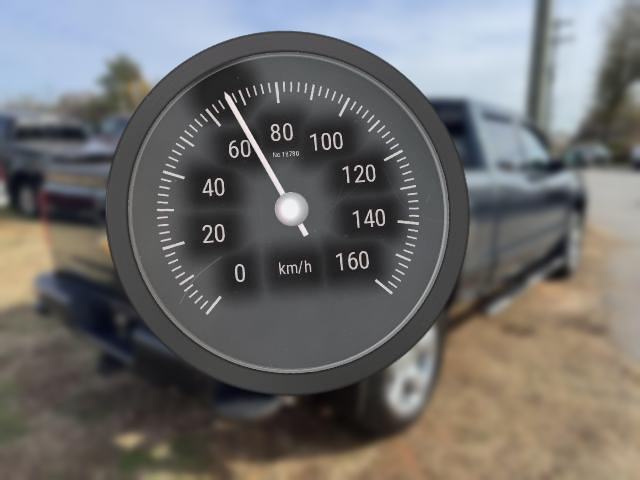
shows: 66 km/h
